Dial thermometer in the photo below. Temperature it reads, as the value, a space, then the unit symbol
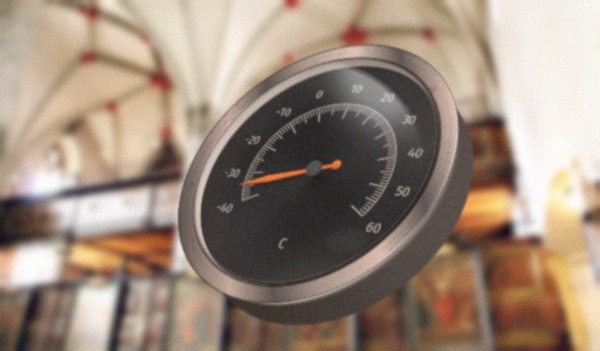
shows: -35 °C
